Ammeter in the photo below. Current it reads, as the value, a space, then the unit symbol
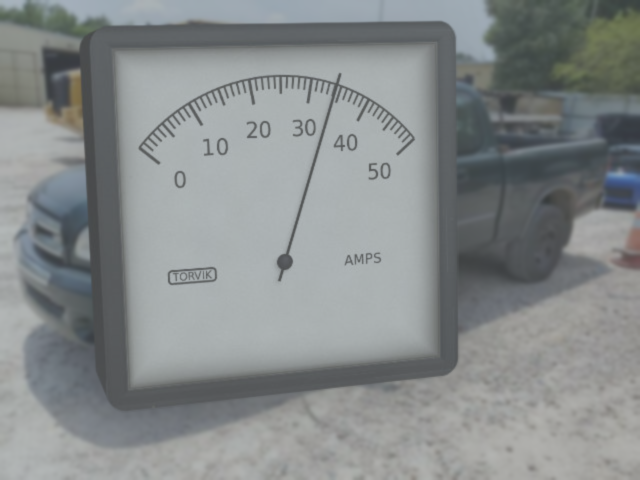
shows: 34 A
